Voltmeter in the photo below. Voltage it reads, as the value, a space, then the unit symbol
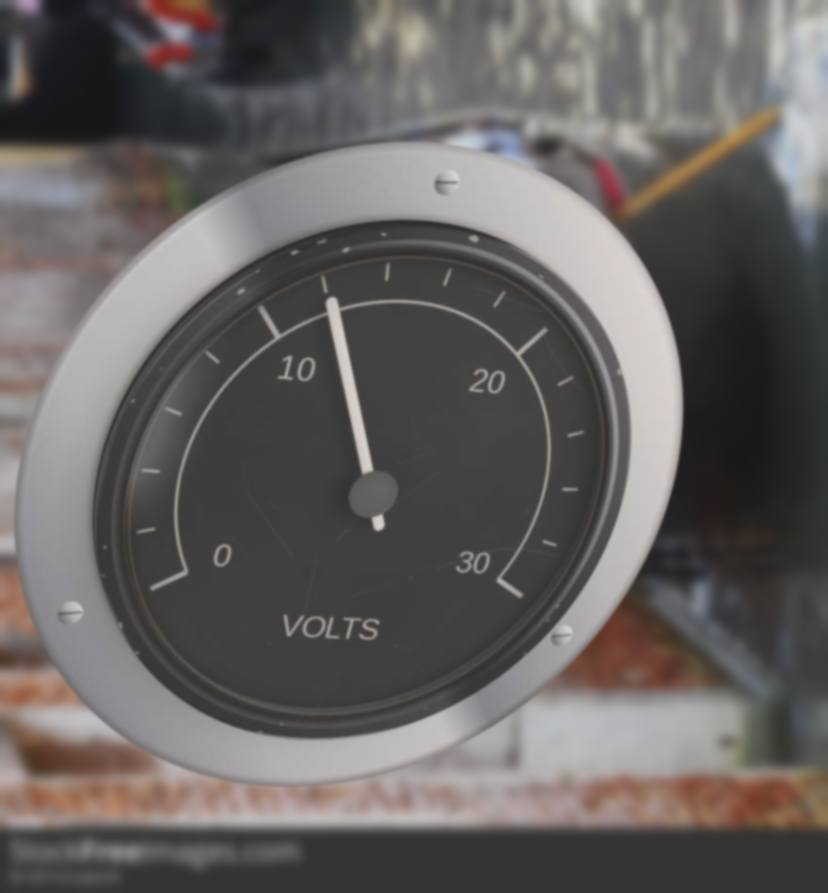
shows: 12 V
